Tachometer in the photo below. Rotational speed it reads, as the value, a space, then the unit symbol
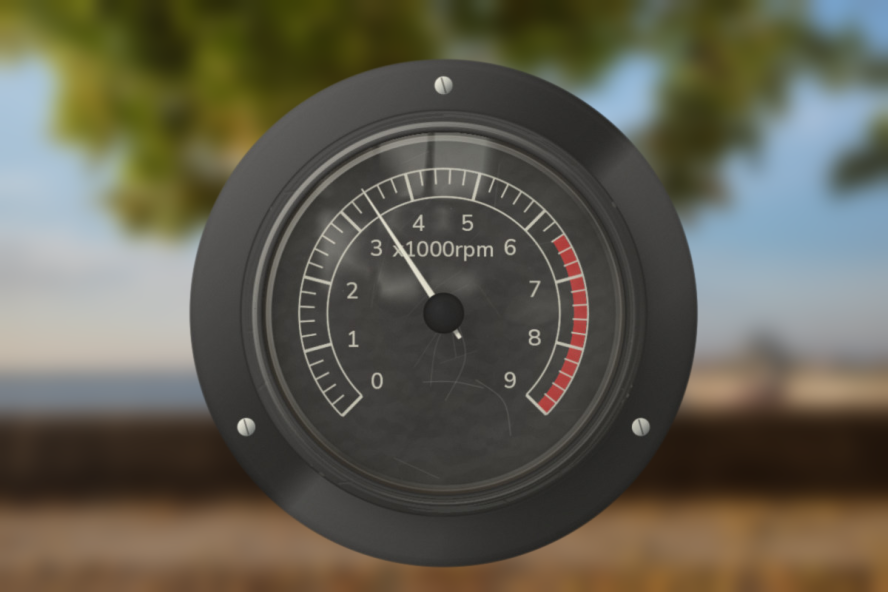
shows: 3400 rpm
